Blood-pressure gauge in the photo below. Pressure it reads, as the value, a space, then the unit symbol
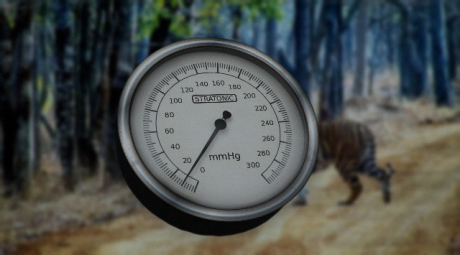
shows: 10 mmHg
